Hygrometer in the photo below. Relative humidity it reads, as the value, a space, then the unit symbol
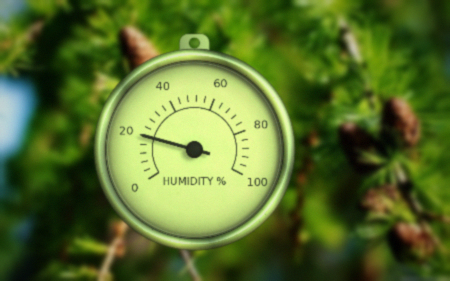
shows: 20 %
